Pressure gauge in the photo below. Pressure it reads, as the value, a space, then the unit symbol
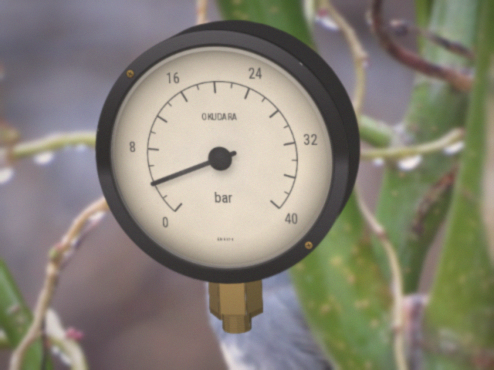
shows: 4 bar
